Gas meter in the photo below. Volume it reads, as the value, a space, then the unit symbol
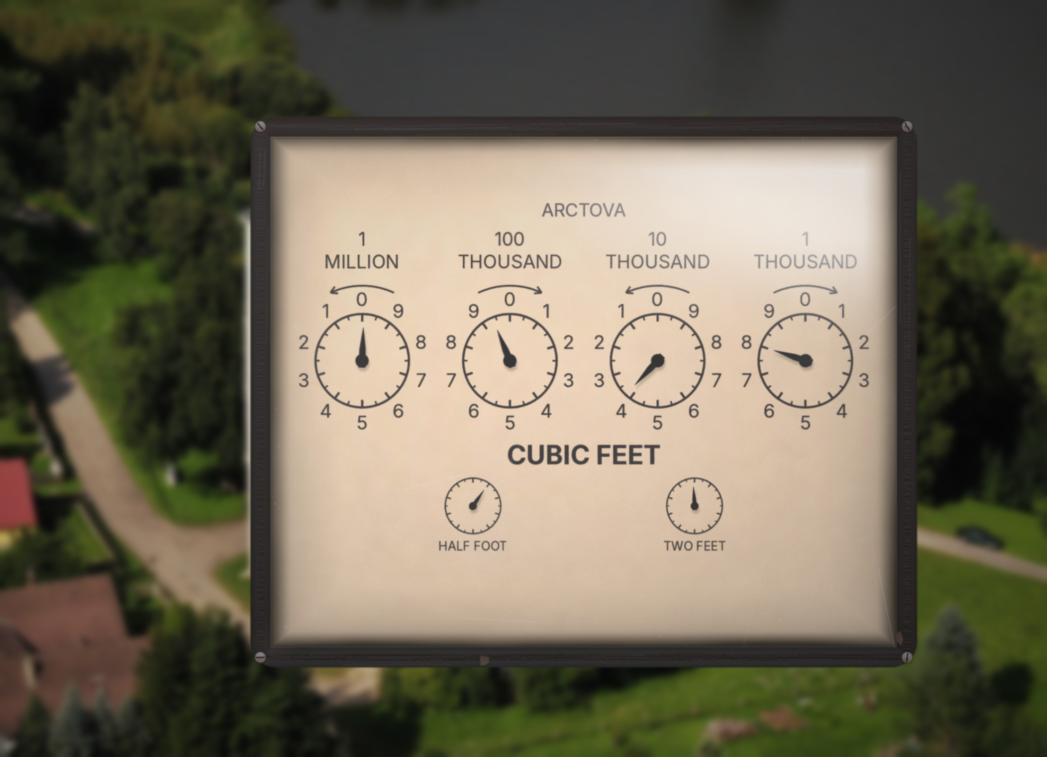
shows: 993800 ft³
